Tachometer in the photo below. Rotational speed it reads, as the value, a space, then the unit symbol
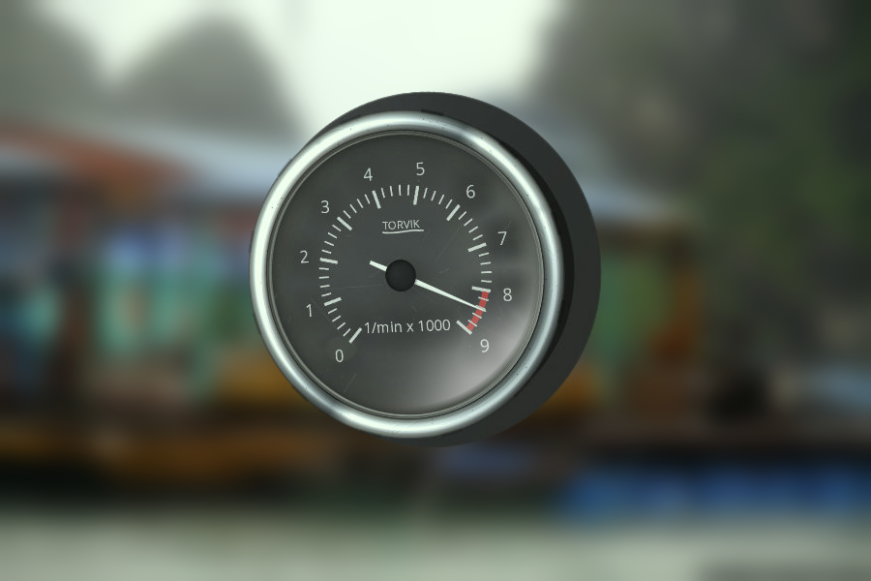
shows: 8400 rpm
